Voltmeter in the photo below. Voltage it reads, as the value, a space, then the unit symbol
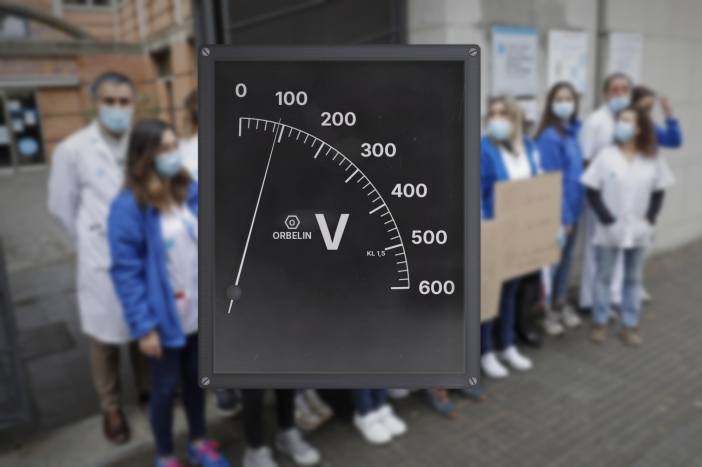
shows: 90 V
